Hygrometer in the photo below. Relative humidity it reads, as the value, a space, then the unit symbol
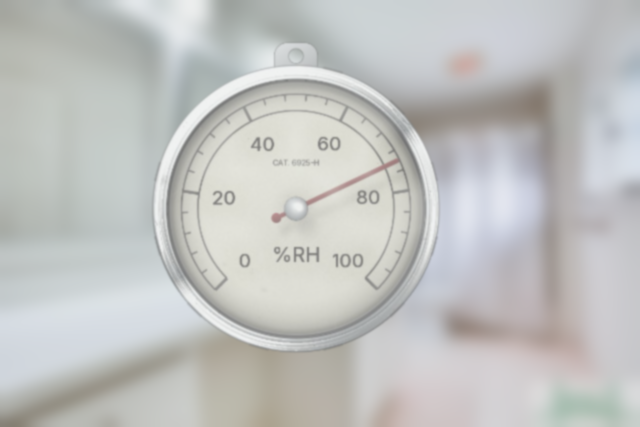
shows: 74 %
